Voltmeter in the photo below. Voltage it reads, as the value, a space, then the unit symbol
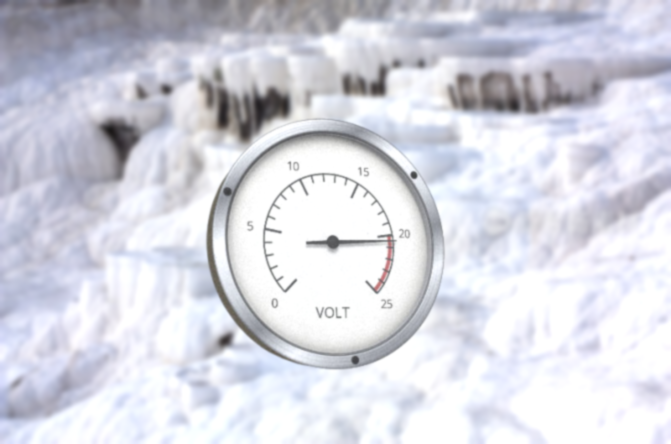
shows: 20.5 V
